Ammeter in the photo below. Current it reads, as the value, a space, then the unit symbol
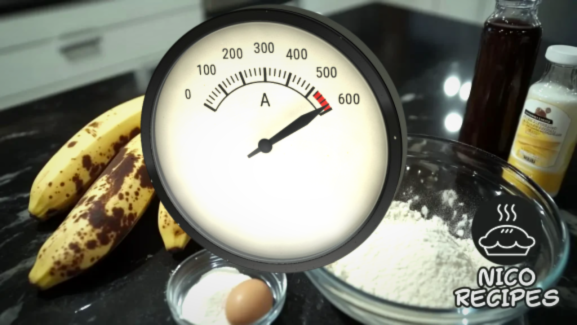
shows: 580 A
